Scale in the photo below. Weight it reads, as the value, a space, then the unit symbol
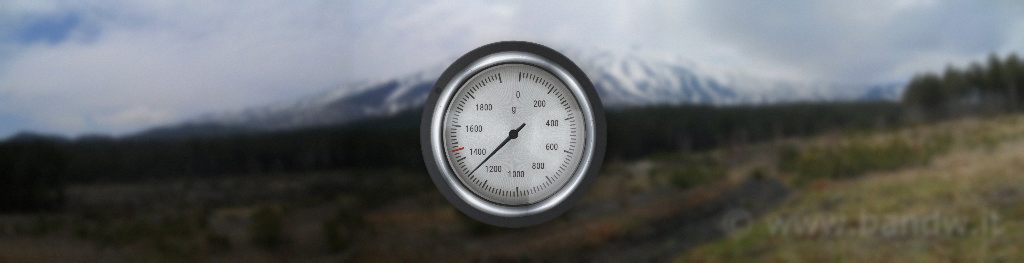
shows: 1300 g
